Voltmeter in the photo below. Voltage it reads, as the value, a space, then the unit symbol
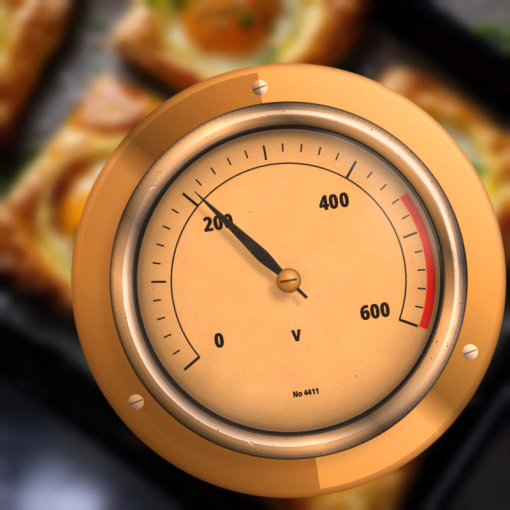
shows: 210 V
